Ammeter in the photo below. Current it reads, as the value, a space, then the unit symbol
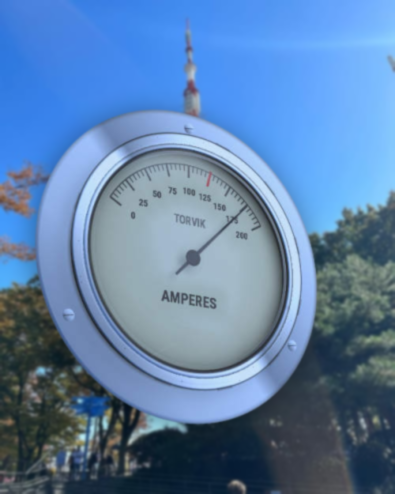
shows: 175 A
